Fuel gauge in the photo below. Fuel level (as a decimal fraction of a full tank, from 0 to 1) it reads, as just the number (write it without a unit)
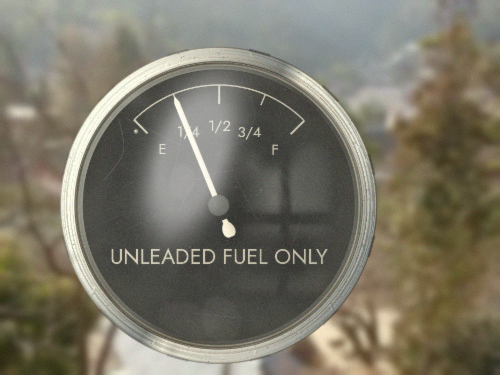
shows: 0.25
